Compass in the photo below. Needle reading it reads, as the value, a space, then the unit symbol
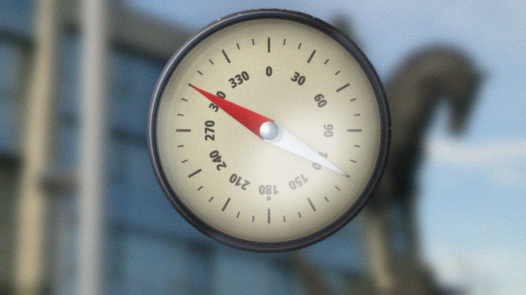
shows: 300 °
